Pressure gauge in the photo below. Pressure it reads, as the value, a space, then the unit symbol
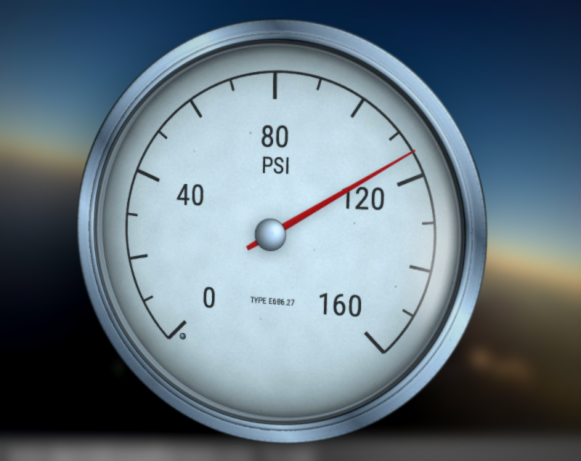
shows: 115 psi
